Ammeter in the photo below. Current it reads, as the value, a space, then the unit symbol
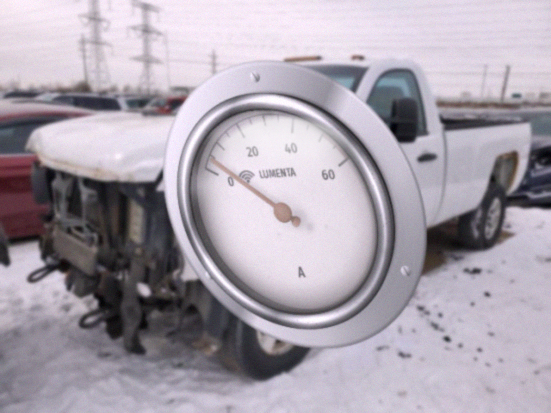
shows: 5 A
